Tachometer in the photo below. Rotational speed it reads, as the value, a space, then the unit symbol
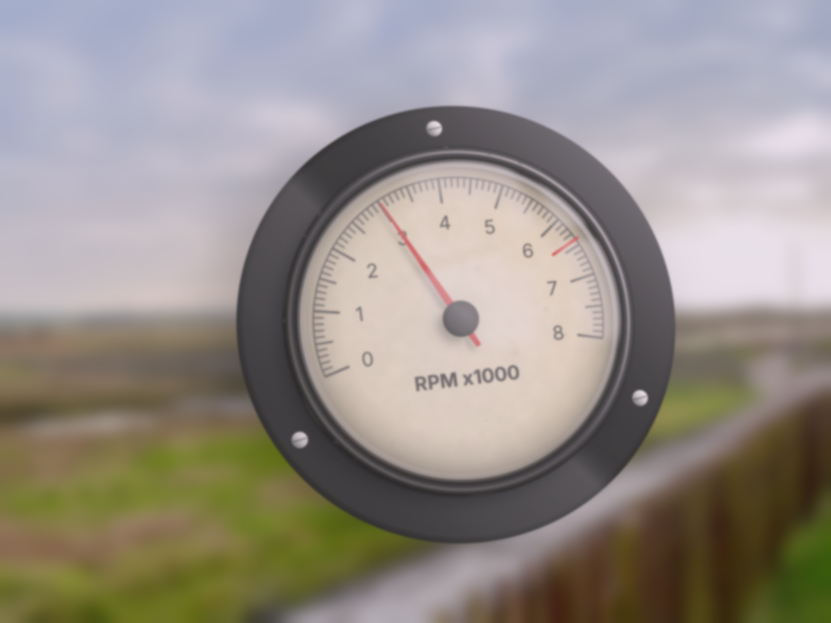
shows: 3000 rpm
